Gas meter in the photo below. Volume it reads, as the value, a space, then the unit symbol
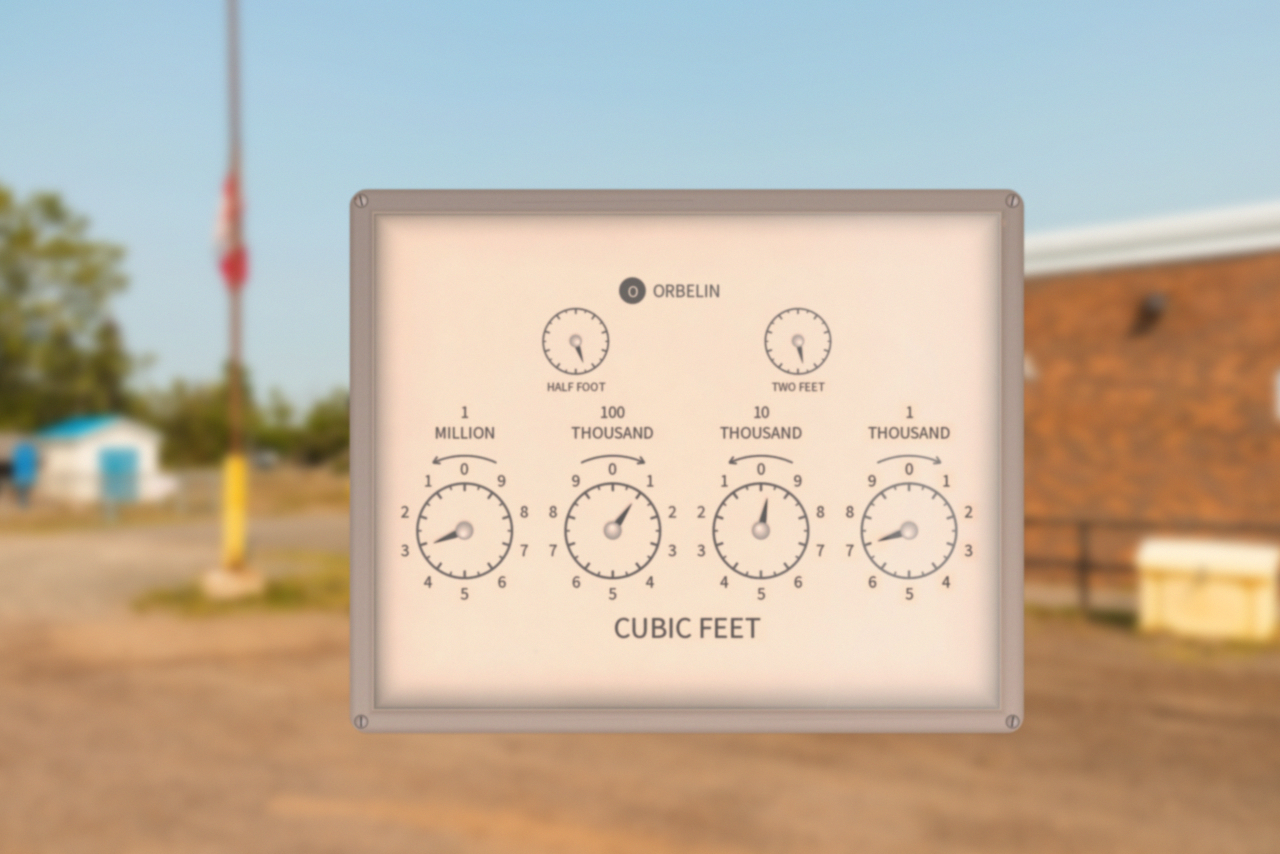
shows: 309700 ft³
